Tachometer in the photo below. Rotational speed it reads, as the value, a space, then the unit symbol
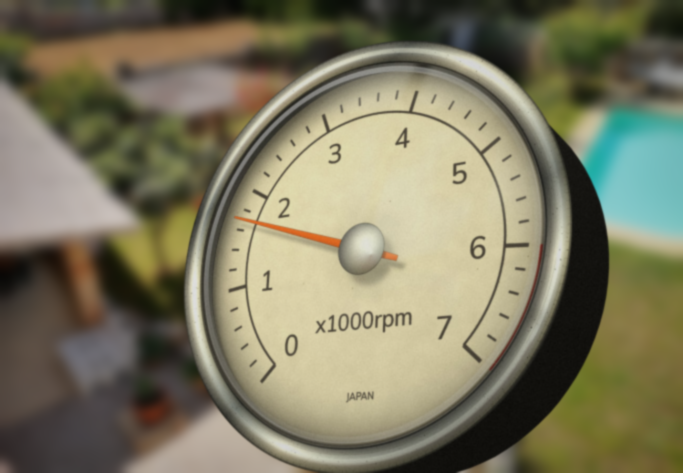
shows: 1700 rpm
